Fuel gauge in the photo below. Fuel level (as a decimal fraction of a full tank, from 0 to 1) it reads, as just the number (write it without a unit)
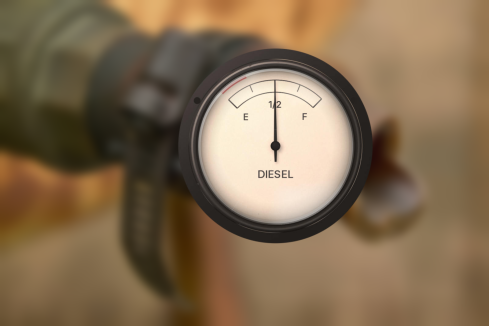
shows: 0.5
